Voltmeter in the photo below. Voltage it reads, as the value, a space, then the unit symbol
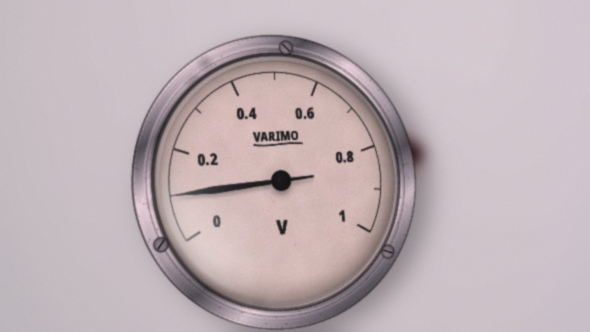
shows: 0.1 V
